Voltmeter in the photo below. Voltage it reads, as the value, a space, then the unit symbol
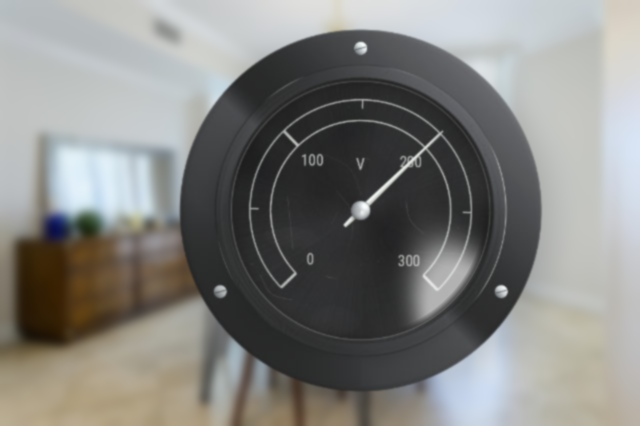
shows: 200 V
